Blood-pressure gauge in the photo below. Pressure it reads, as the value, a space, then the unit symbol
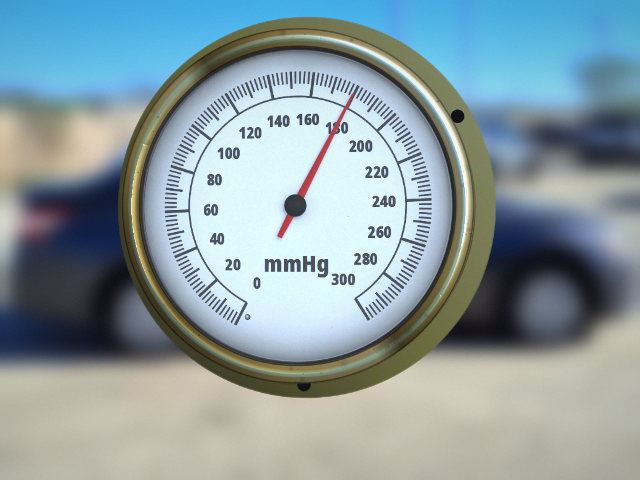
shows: 180 mmHg
